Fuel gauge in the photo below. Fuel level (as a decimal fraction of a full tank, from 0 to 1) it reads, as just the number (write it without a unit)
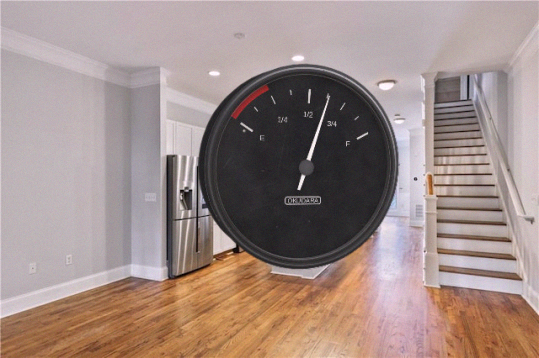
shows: 0.625
